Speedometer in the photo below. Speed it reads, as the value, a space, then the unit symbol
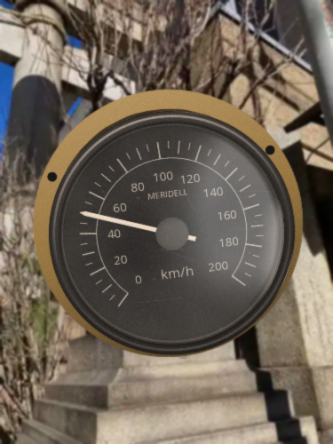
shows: 50 km/h
